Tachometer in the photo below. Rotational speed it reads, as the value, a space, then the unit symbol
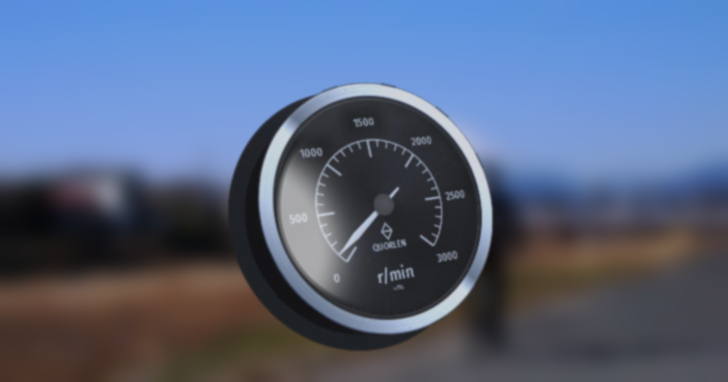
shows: 100 rpm
